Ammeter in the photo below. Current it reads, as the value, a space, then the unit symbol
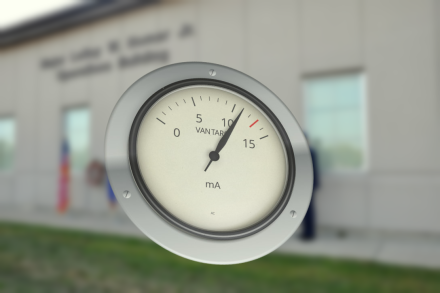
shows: 11 mA
